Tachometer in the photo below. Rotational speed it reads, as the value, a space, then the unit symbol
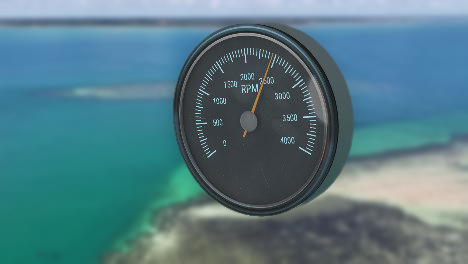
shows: 2500 rpm
